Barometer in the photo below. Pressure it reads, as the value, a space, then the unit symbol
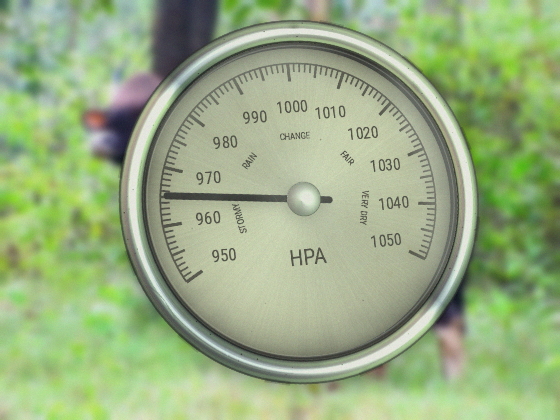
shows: 965 hPa
